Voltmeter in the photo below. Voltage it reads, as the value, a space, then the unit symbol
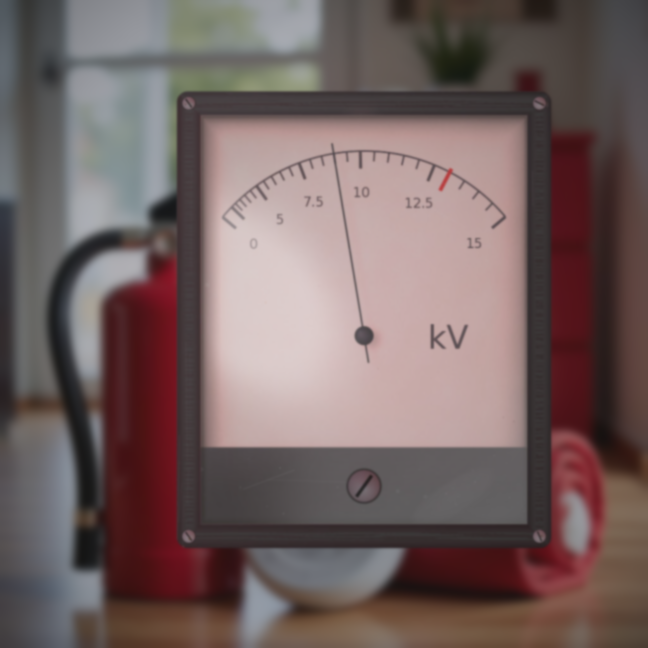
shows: 9 kV
